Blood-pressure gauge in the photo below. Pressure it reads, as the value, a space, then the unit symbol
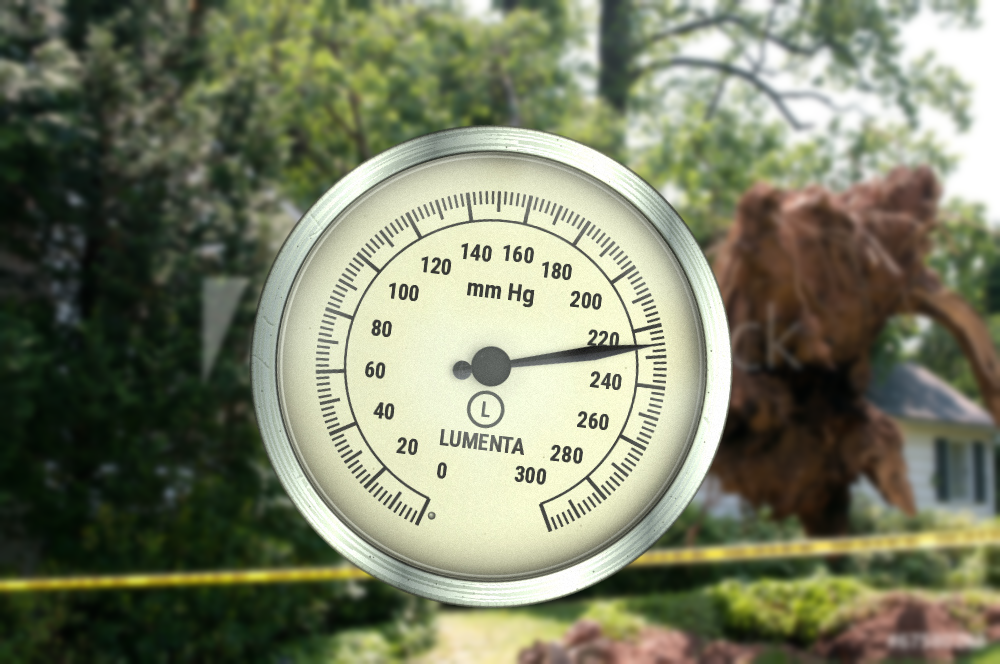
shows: 226 mmHg
